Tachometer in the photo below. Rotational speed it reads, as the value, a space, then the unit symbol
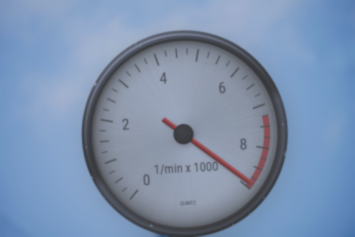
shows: 8875 rpm
